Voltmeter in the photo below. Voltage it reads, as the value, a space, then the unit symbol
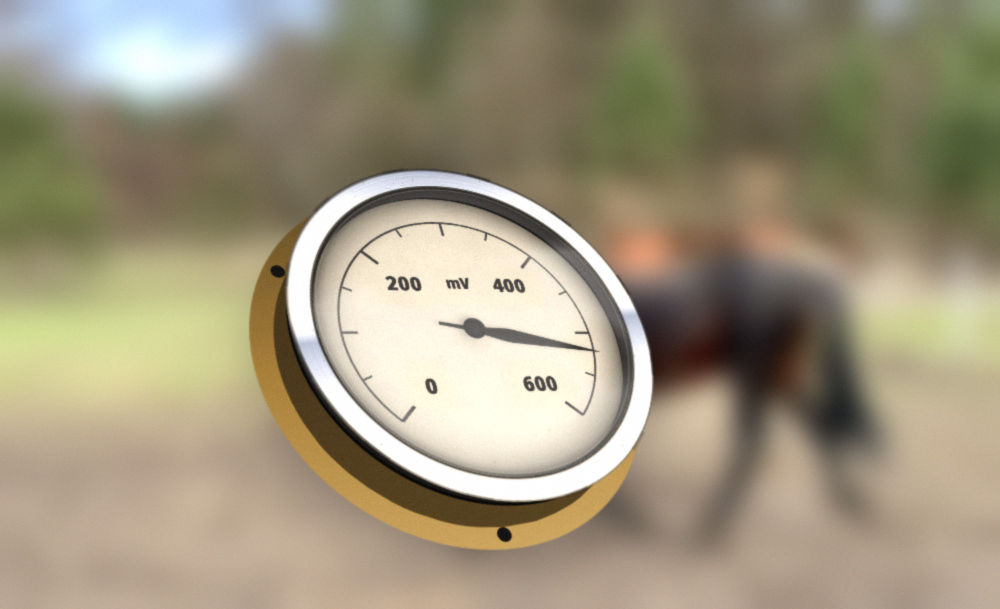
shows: 525 mV
